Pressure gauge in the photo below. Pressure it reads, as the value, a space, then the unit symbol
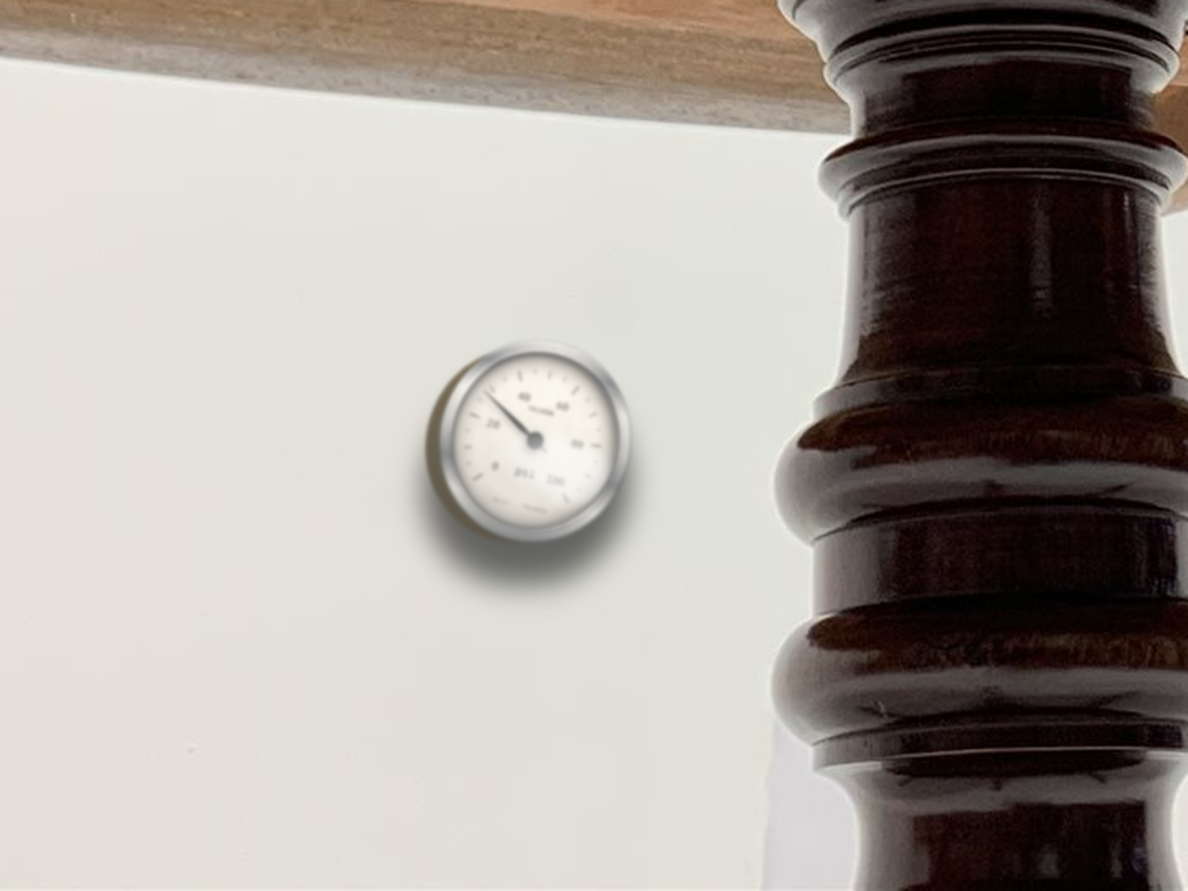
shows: 27.5 psi
